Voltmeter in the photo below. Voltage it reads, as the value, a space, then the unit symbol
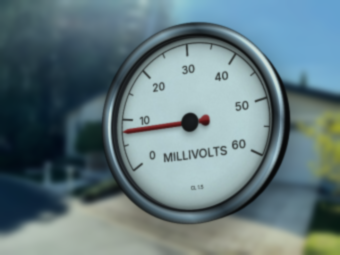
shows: 7.5 mV
